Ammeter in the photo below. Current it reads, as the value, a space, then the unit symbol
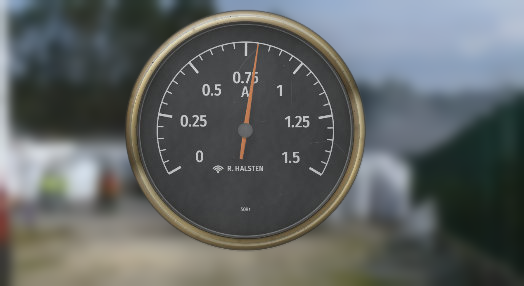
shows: 0.8 A
